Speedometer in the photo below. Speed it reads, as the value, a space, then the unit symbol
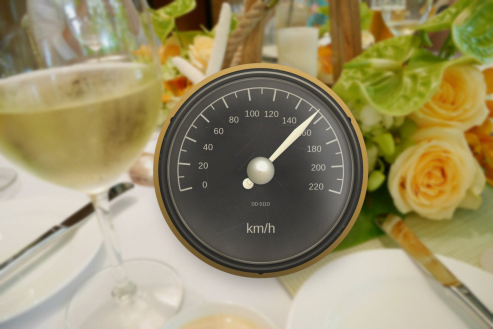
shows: 155 km/h
